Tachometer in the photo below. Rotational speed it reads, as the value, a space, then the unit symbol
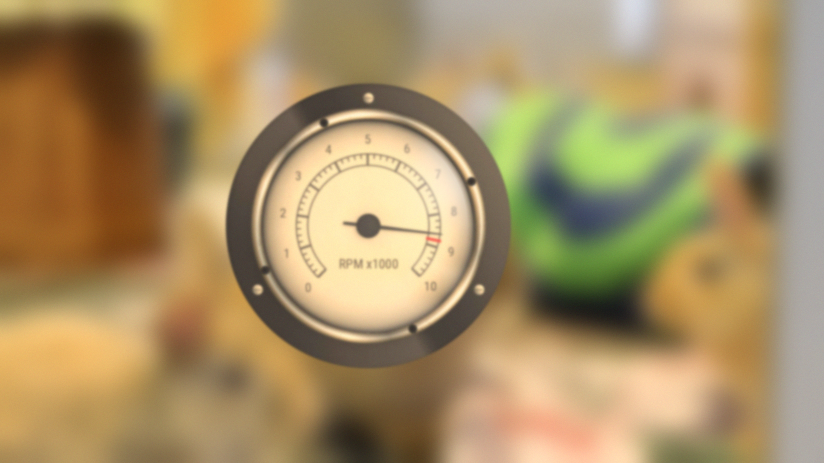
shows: 8600 rpm
